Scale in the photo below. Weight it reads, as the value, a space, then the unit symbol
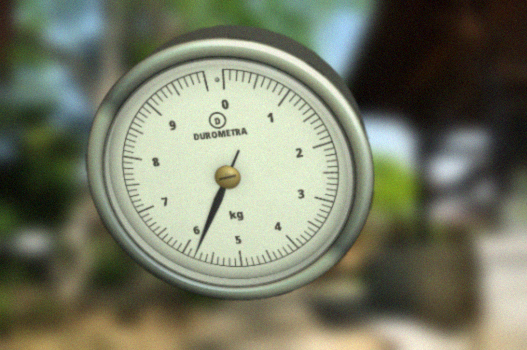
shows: 5.8 kg
